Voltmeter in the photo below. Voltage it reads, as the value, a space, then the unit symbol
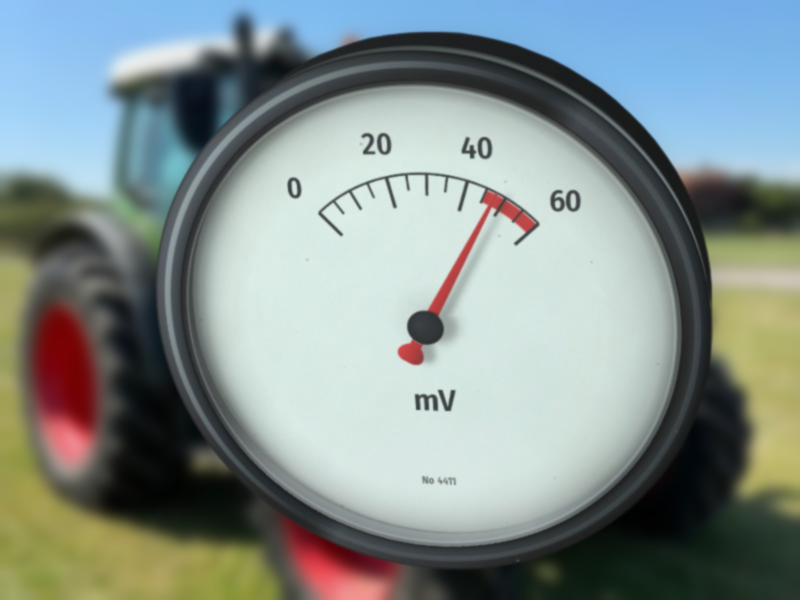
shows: 47.5 mV
